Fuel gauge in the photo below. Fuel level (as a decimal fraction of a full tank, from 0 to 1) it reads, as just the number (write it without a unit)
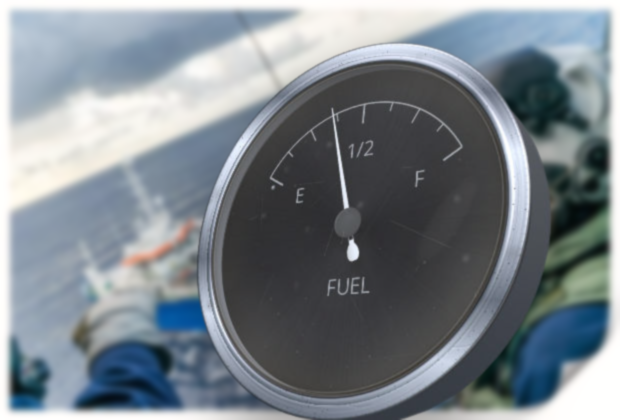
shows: 0.375
